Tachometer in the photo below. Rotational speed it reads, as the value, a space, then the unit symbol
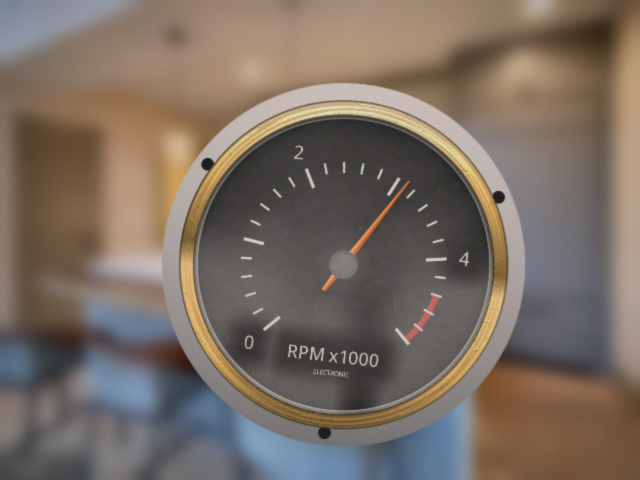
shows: 3100 rpm
